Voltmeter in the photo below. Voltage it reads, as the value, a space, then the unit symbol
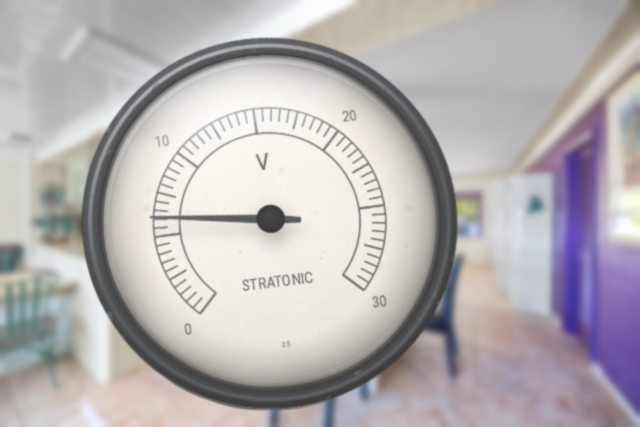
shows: 6 V
